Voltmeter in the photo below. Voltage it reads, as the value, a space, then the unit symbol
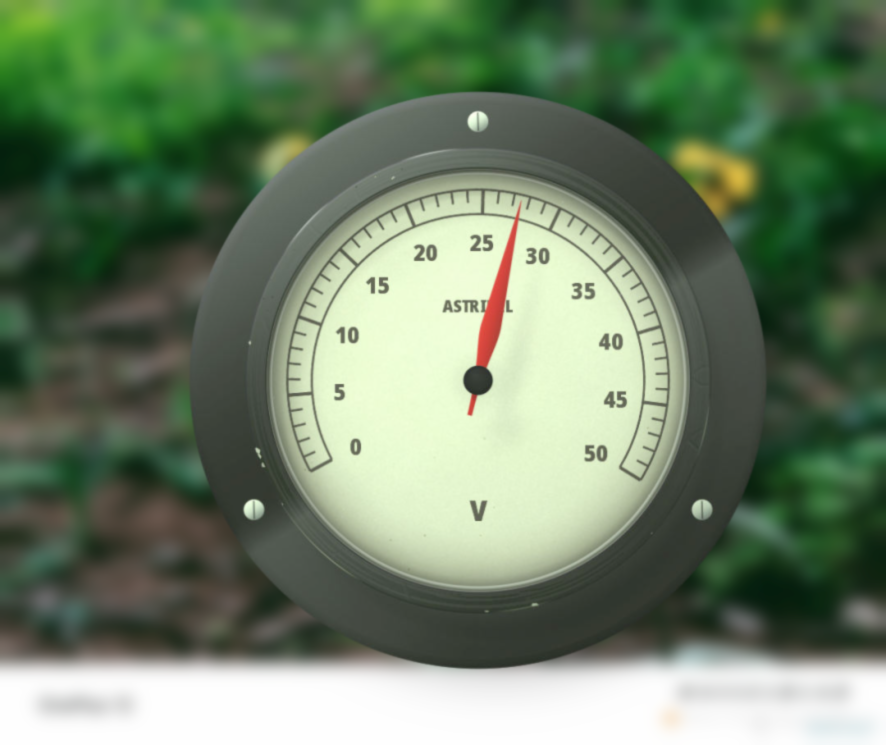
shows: 27.5 V
